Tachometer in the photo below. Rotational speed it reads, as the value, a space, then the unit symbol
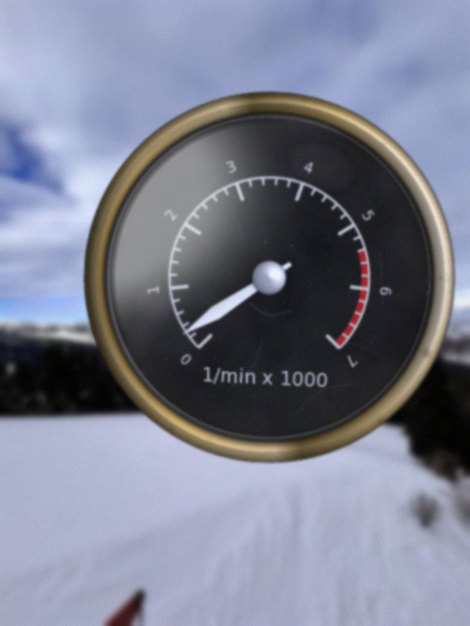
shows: 300 rpm
